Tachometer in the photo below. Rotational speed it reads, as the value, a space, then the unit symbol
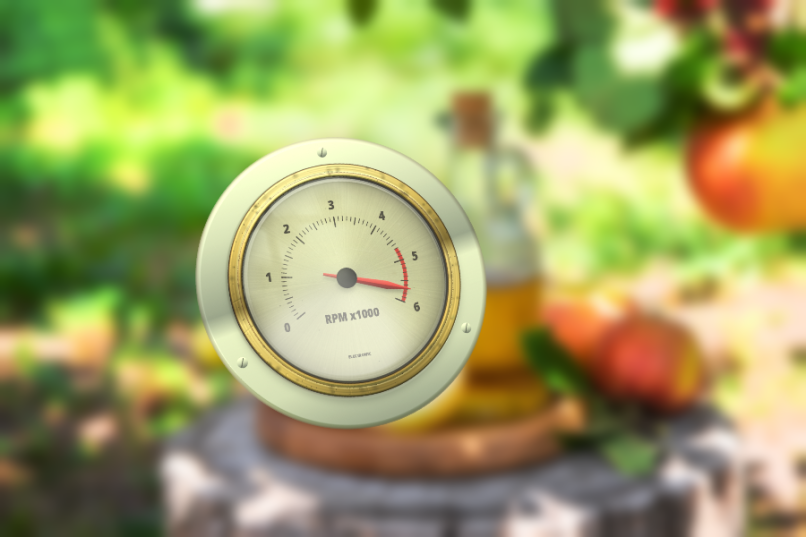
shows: 5700 rpm
